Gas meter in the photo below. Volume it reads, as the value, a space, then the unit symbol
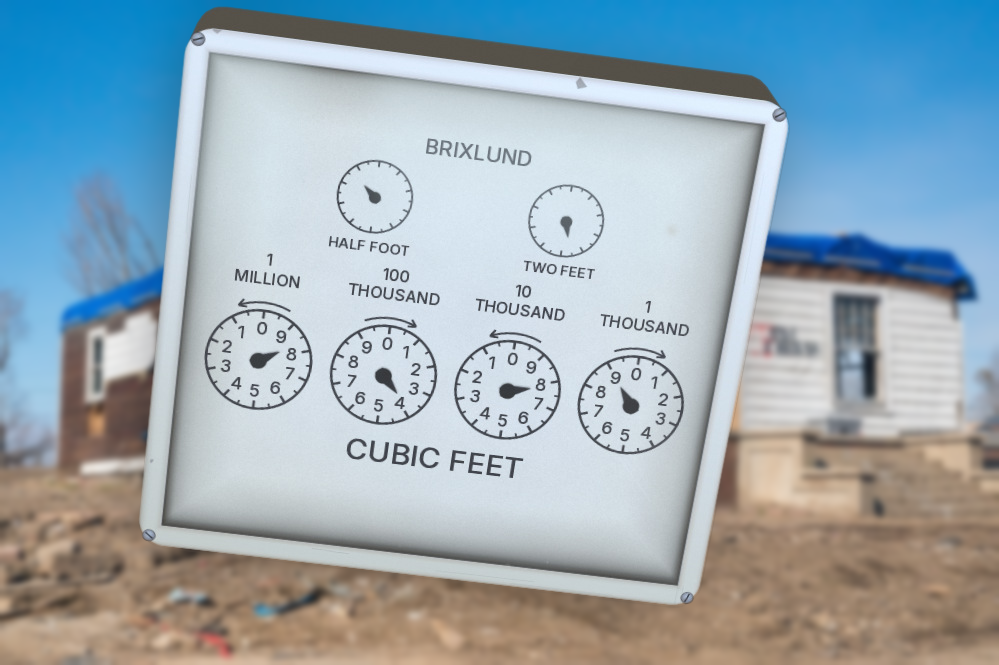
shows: 837900 ft³
